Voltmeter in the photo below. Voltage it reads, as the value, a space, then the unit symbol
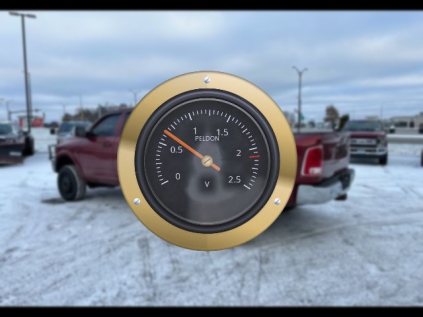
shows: 0.65 V
